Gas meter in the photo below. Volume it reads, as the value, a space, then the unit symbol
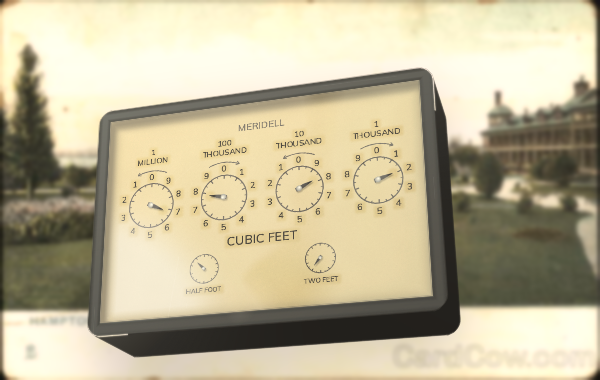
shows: 678200 ft³
